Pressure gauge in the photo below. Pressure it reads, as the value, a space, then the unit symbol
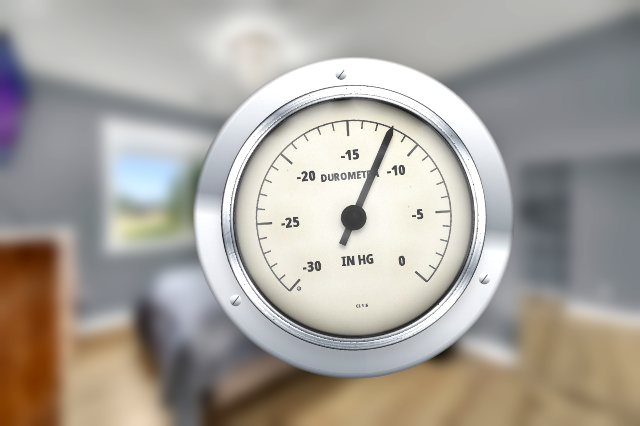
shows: -12 inHg
